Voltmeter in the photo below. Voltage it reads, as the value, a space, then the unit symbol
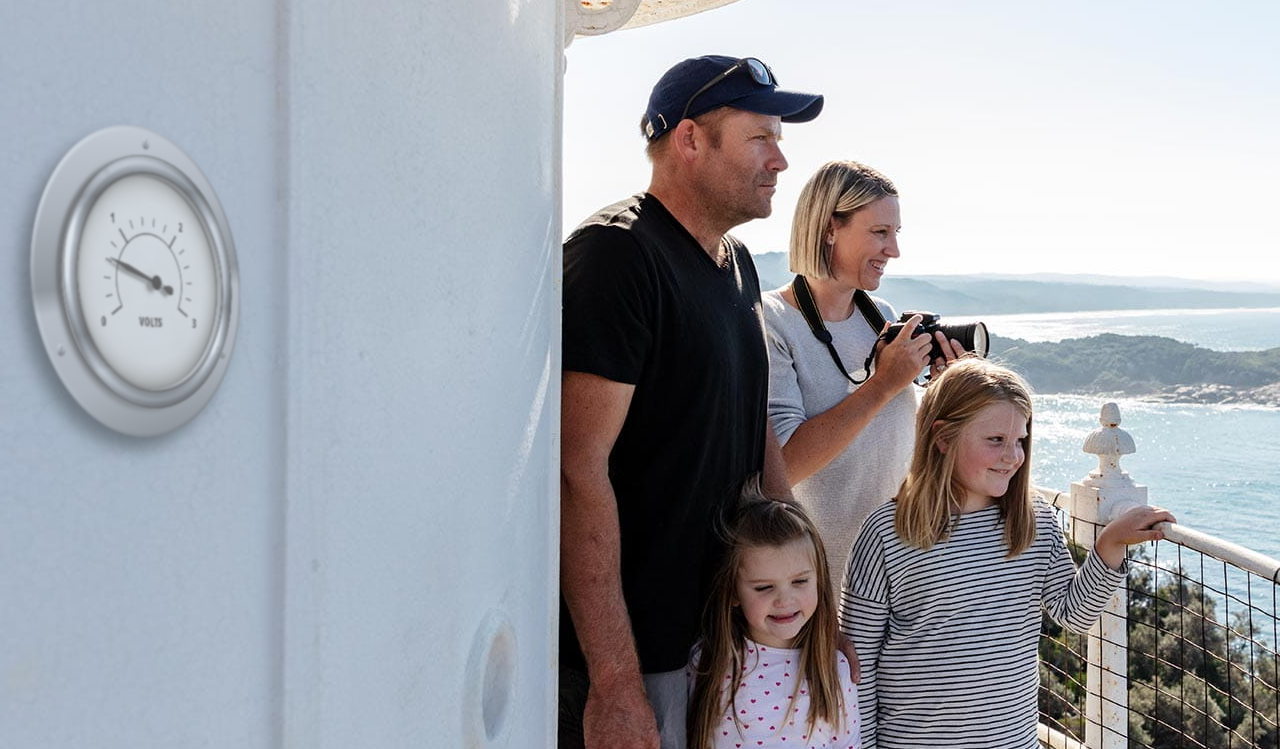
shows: 0.6 V
